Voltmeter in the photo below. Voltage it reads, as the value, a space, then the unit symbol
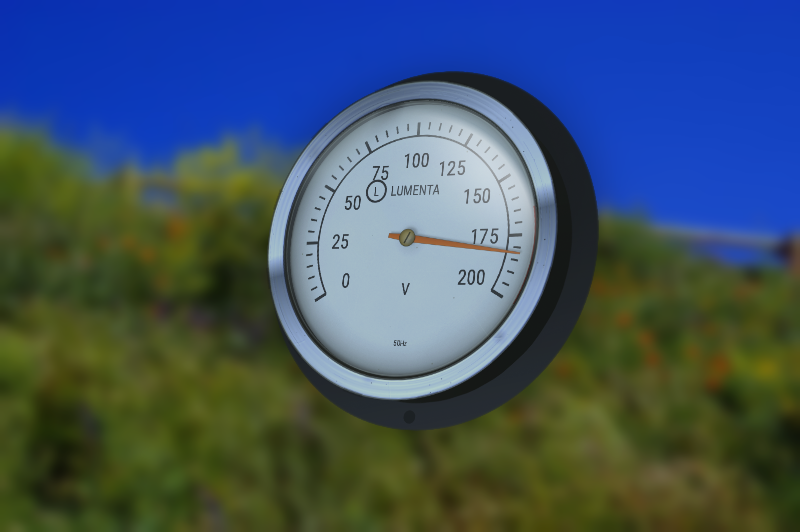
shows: 182.5 V
